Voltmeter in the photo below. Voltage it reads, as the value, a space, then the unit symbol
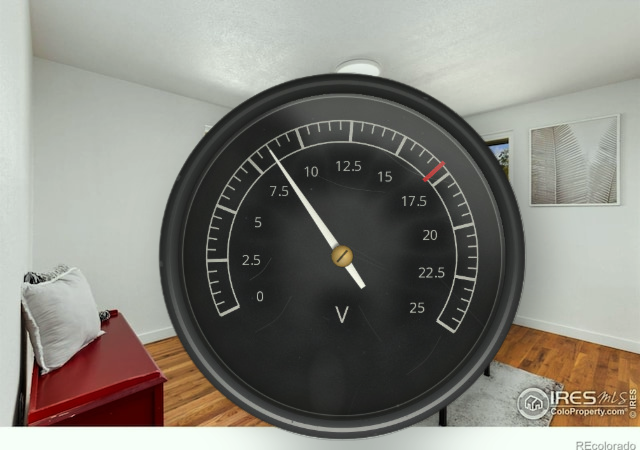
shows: 8.5 V
